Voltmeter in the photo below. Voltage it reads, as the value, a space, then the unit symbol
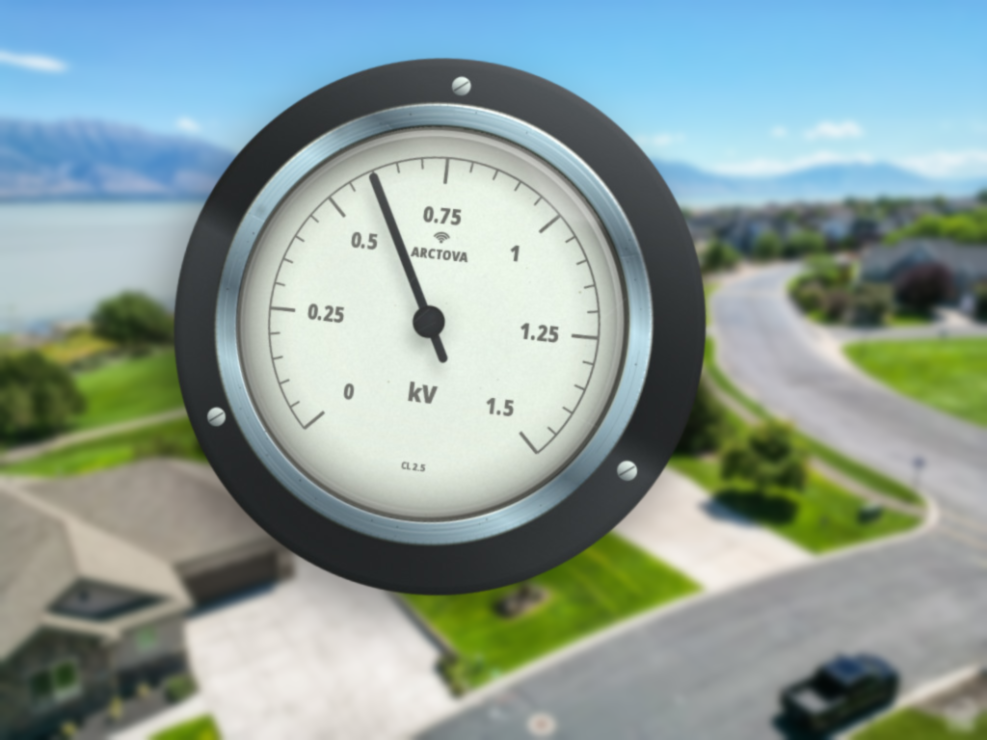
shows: 0.6 kV
